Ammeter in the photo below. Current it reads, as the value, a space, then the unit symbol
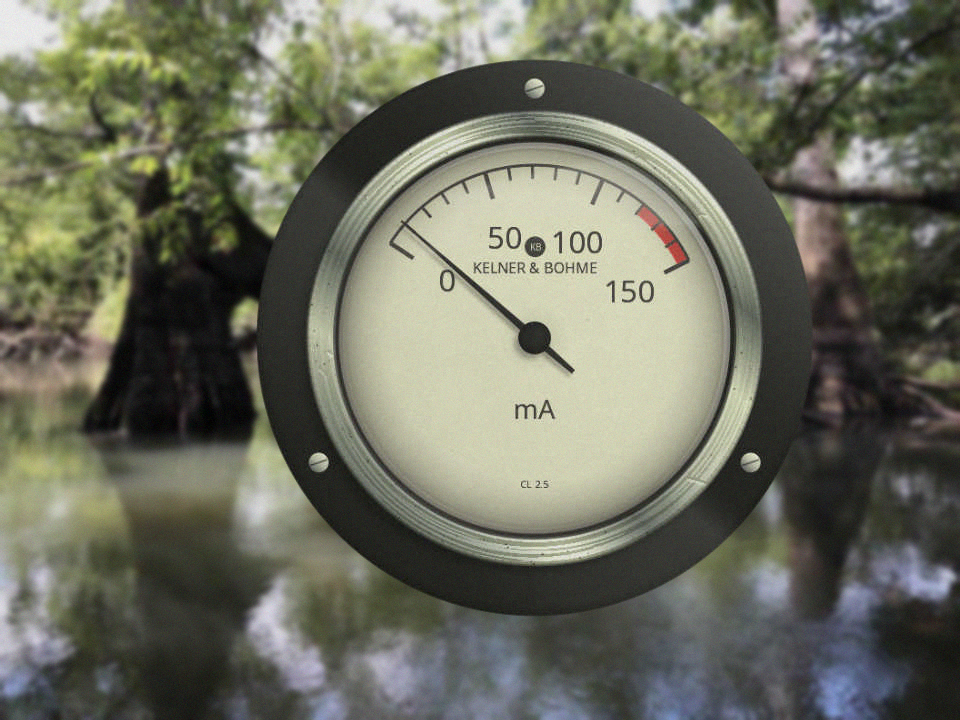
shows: 10 mA
